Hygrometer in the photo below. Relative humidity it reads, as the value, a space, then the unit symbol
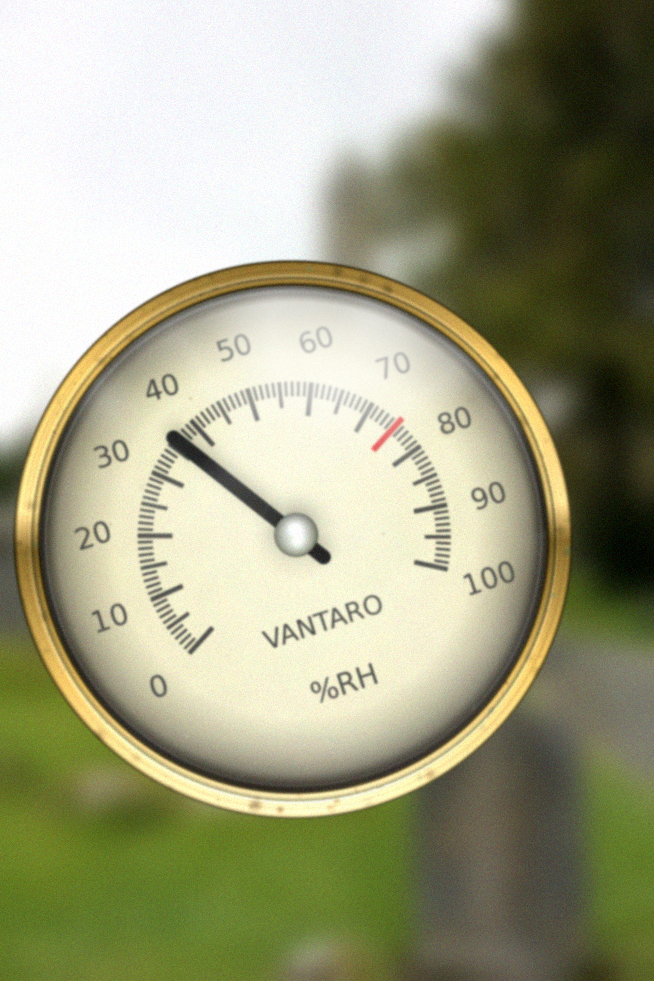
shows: 36 %
